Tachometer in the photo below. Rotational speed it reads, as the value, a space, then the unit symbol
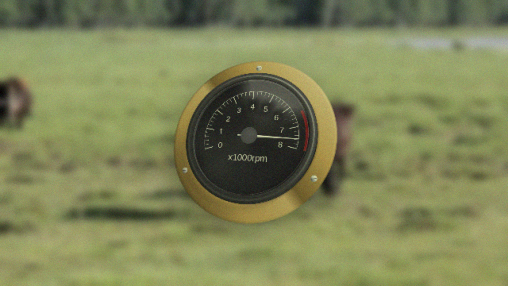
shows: 7600 rpm
